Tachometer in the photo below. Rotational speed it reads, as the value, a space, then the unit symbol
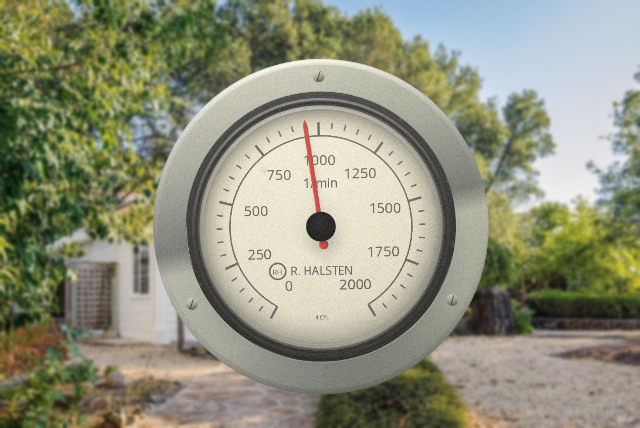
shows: 950 rpm
